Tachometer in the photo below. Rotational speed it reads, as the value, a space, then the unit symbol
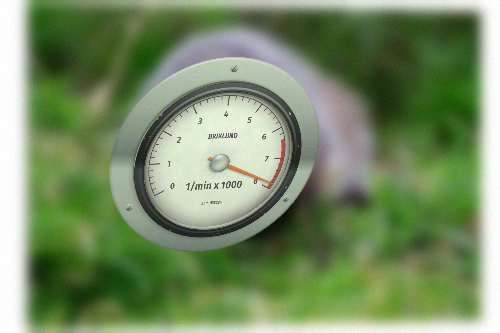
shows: 7800 rpm
